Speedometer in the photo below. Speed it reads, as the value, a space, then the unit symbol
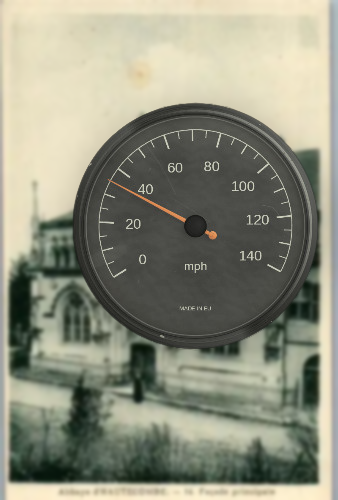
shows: 35 mph
